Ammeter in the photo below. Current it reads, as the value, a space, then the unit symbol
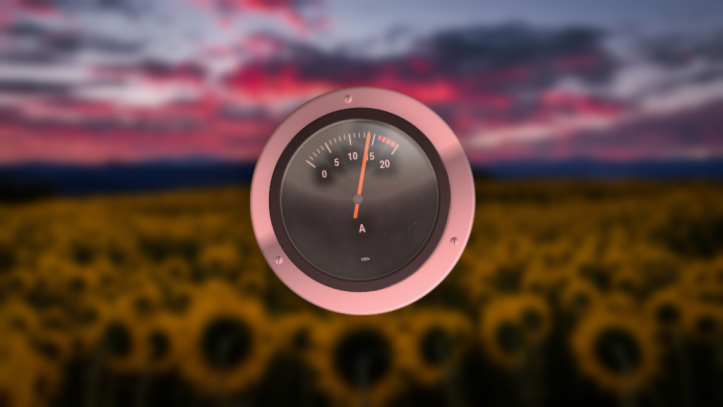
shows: 14 A
